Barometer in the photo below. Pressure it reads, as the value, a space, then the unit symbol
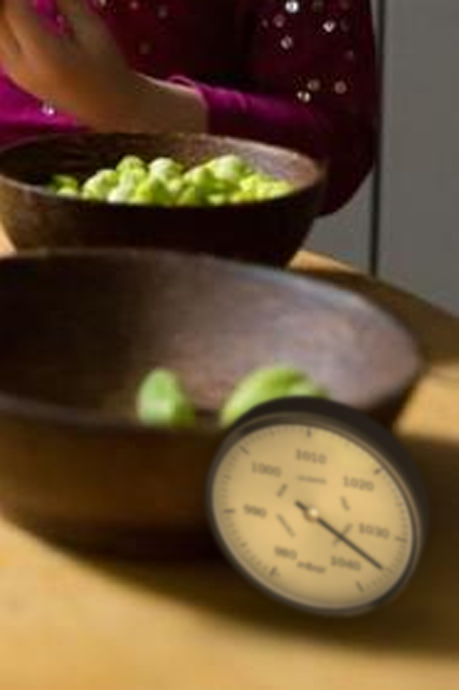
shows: 1035 mbar
